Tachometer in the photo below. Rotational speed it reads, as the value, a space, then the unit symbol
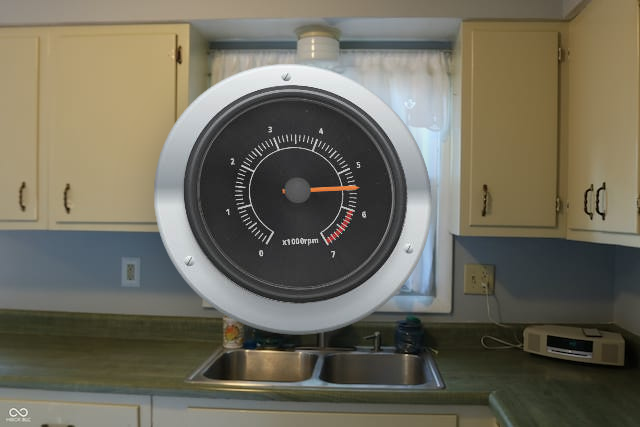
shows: 5500 rpm
